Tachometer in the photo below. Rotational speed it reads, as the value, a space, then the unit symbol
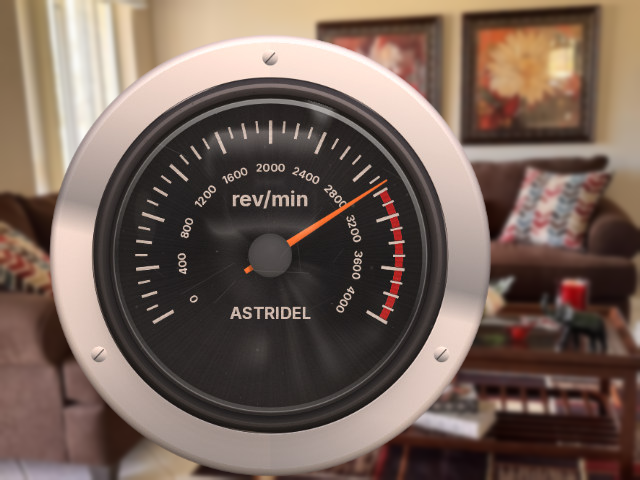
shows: 2950 rpm
